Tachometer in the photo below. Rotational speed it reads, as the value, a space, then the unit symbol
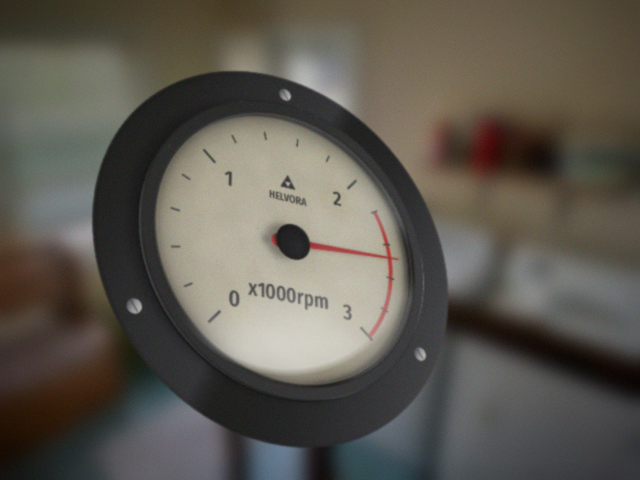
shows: 2500 rpm
